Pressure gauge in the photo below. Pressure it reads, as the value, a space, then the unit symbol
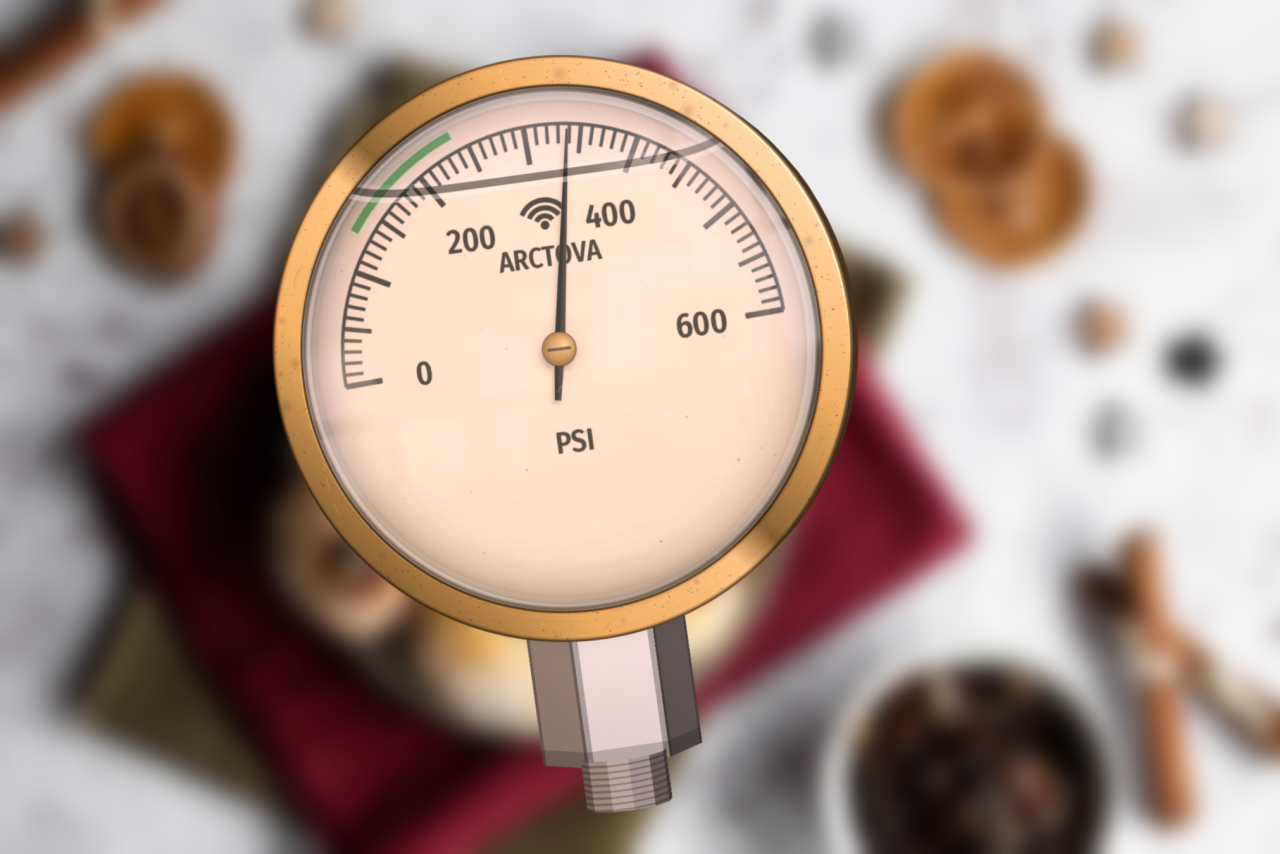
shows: 340 psi
